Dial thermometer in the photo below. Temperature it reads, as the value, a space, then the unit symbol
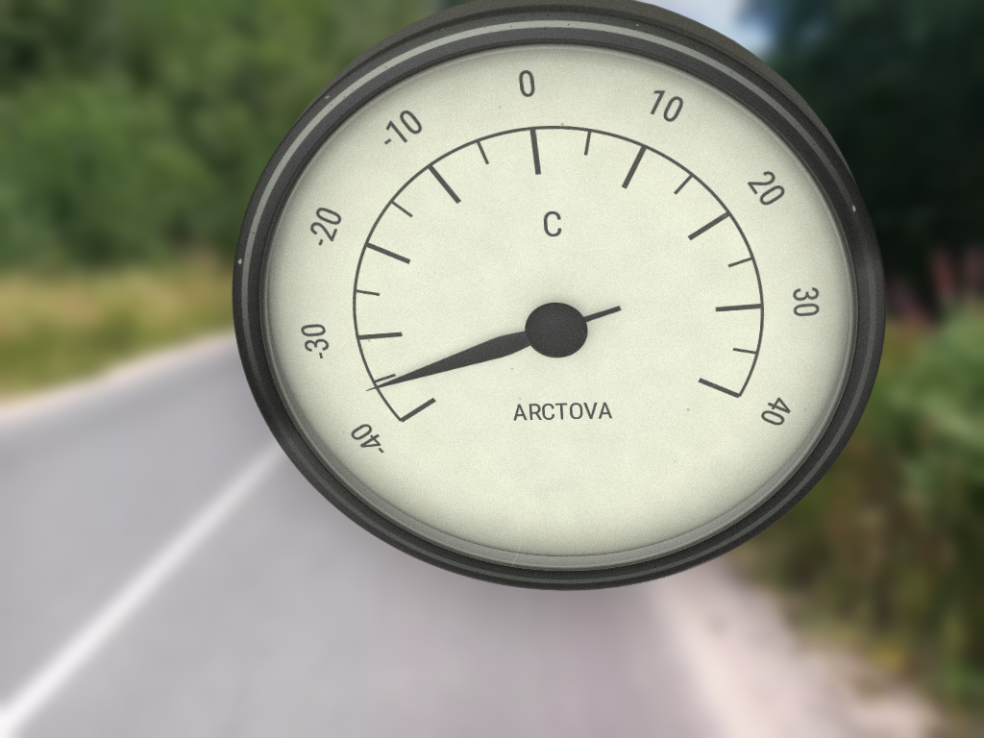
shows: -35 °C
